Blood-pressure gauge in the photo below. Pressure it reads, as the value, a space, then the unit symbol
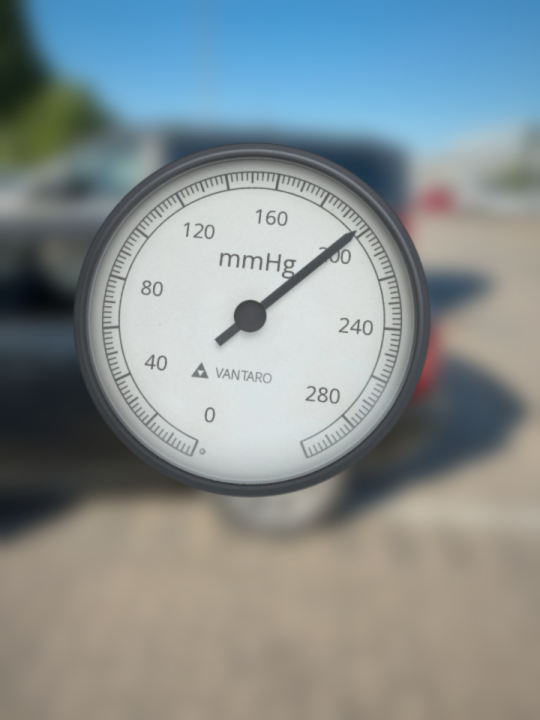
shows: 198 mmHg
